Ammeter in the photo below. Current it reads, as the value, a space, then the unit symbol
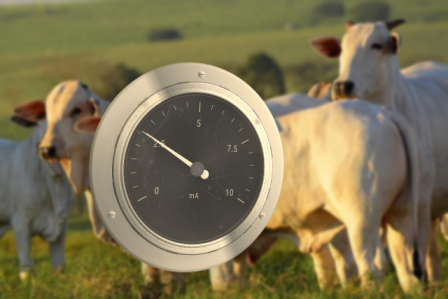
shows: 2.5 mA
